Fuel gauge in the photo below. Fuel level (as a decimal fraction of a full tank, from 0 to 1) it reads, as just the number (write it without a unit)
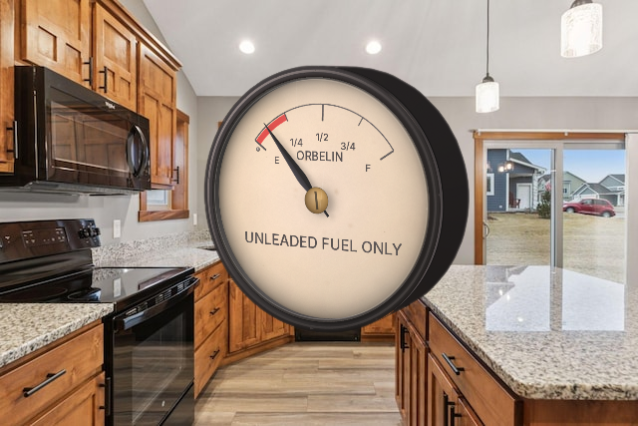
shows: 0.125
